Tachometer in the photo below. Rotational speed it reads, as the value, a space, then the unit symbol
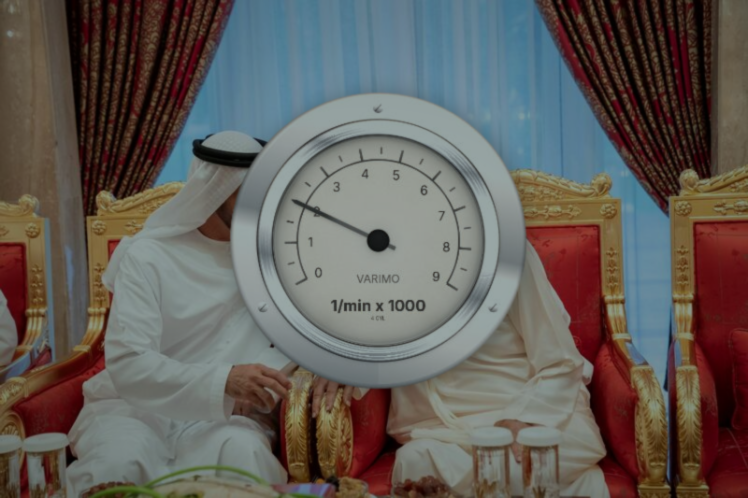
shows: 2000 rpm
